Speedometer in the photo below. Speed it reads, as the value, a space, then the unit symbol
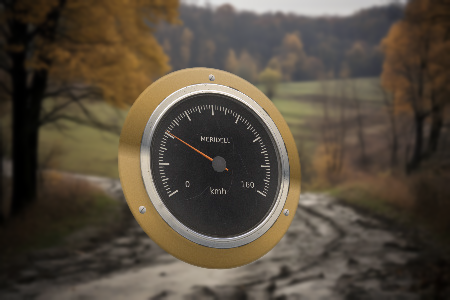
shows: 40 km/h
